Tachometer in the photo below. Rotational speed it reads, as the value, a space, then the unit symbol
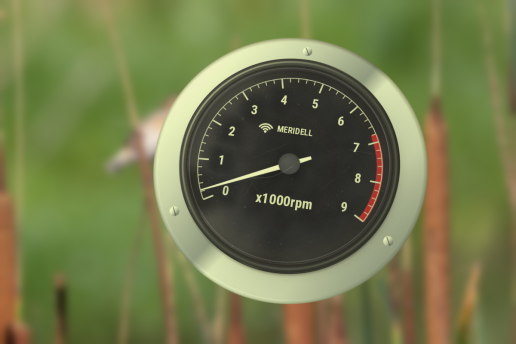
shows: 200 rpm
